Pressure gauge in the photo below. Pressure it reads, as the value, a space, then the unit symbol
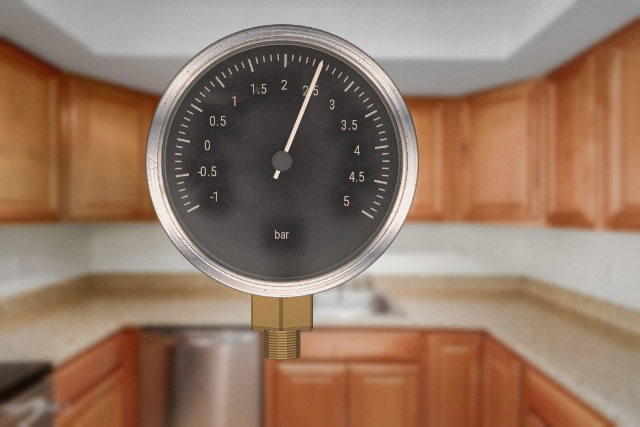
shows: 2.5 bar
